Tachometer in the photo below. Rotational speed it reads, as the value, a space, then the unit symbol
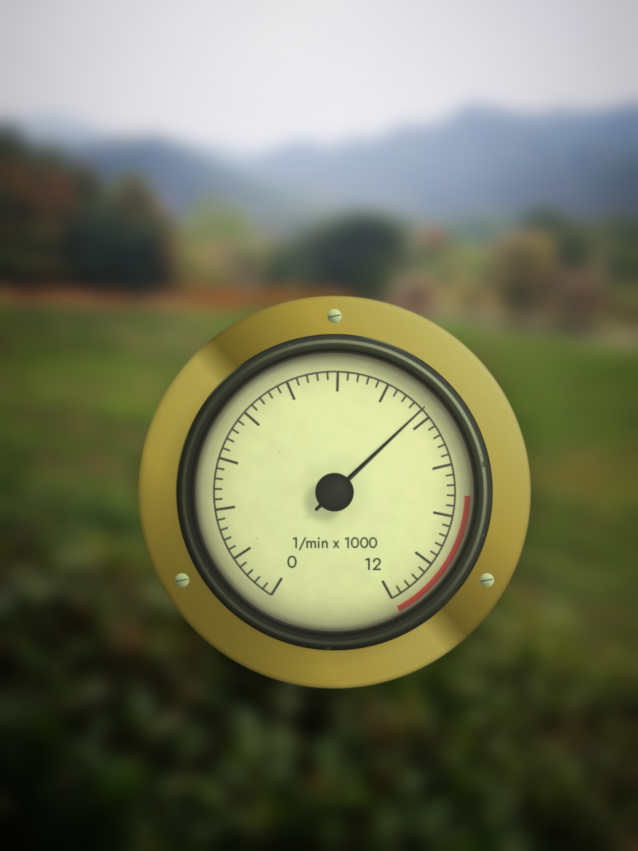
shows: 7800 rpm
